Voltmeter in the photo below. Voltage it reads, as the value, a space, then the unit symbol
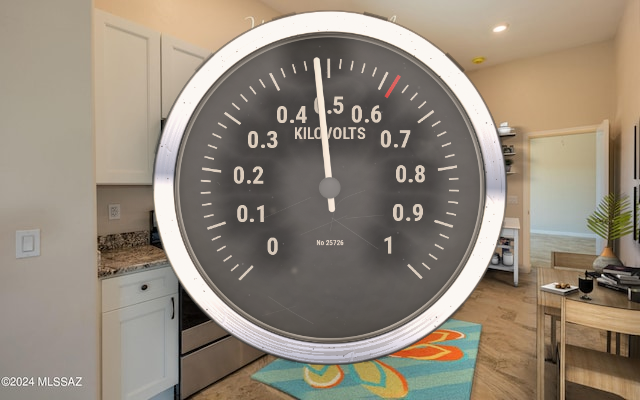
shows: 0.48 kV
